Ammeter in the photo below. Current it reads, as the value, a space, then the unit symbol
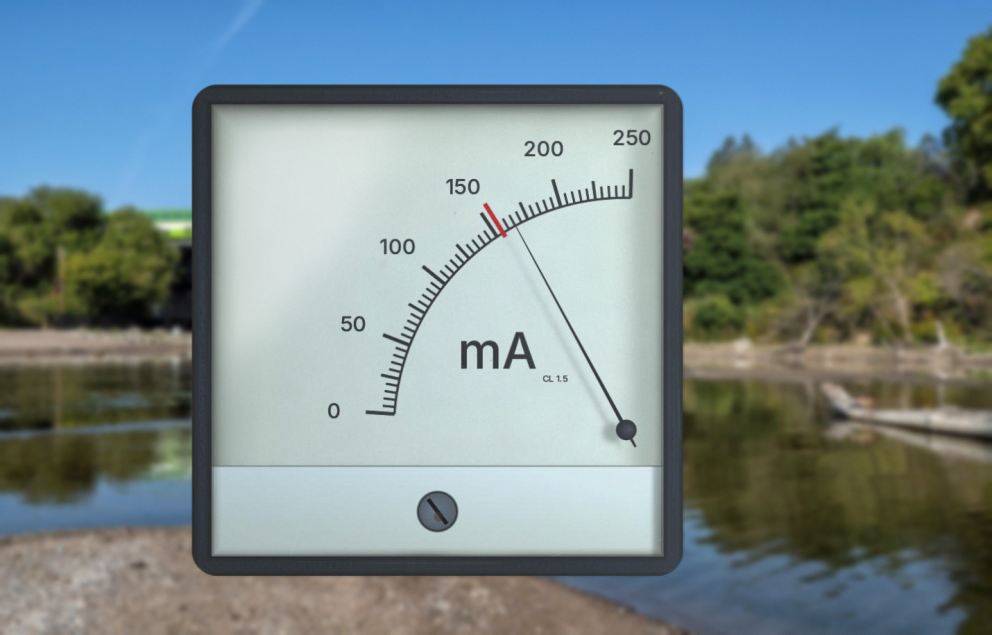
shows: 165 mA
